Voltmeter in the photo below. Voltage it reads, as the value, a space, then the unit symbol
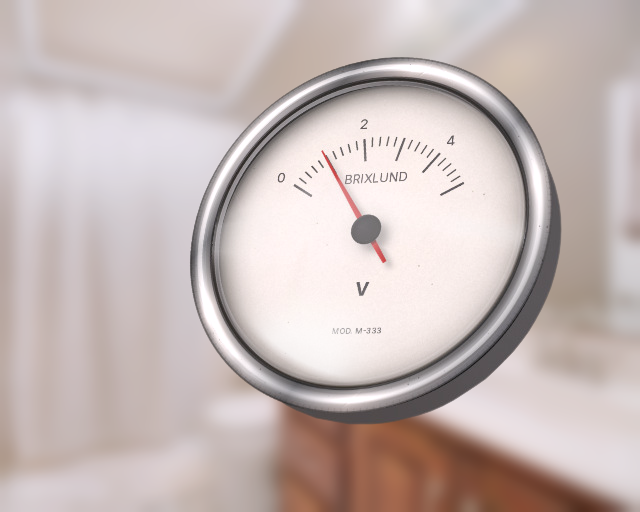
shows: 1 V
